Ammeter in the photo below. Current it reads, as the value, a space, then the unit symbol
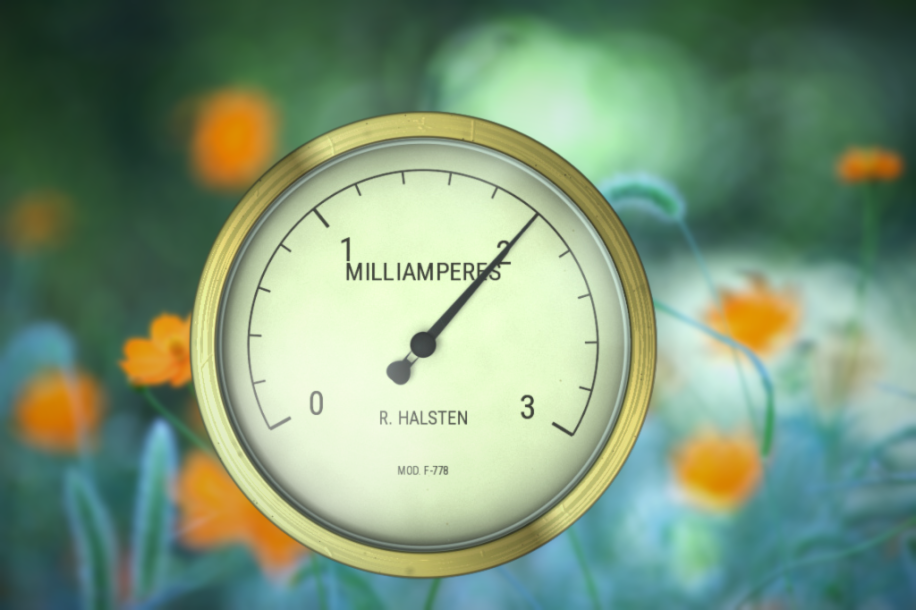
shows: 2 mA
